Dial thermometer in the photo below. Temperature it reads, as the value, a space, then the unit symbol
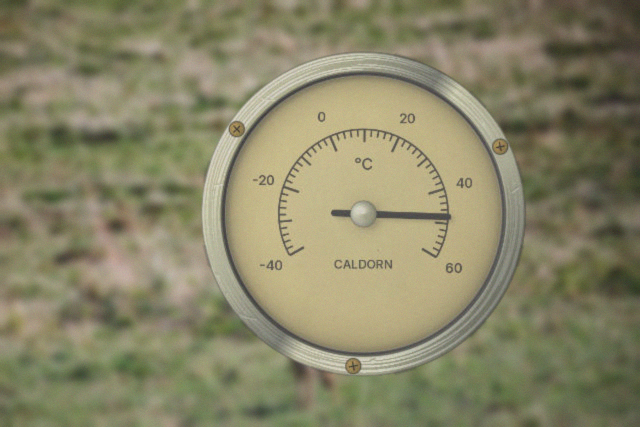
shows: 48 °C
